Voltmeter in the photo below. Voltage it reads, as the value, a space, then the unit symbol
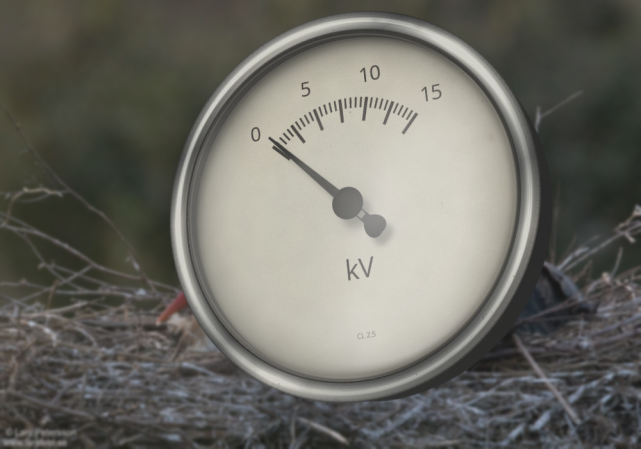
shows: 0.5 kV
